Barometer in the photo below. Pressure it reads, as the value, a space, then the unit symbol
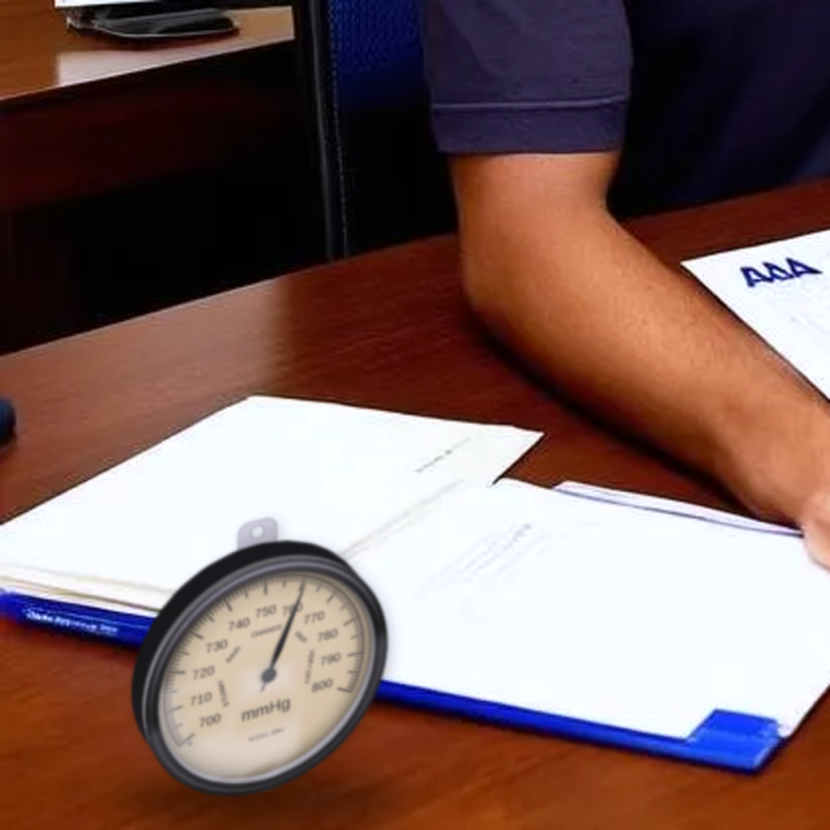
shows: 760 mmHg
